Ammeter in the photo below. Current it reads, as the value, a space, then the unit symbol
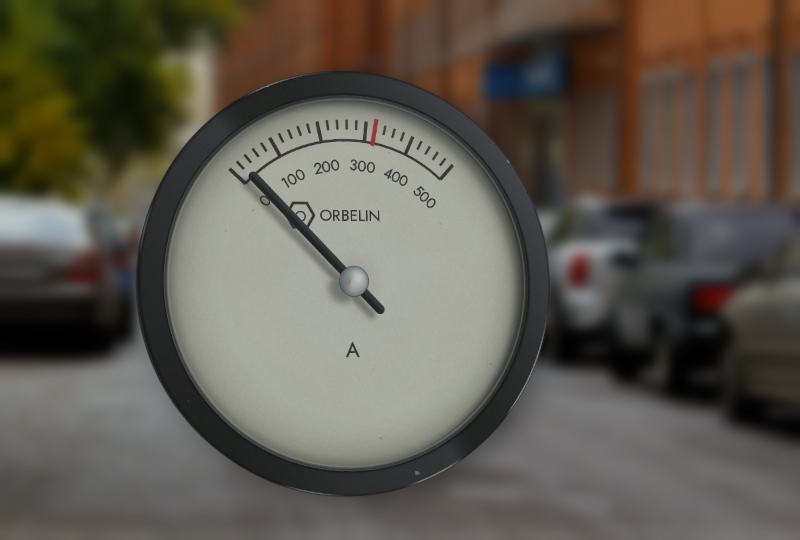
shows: 20 A
